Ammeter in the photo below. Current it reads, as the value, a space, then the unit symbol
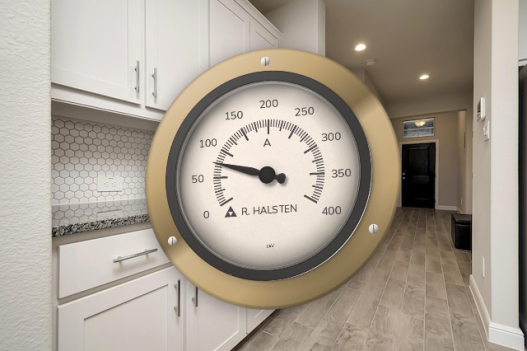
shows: 75 A
